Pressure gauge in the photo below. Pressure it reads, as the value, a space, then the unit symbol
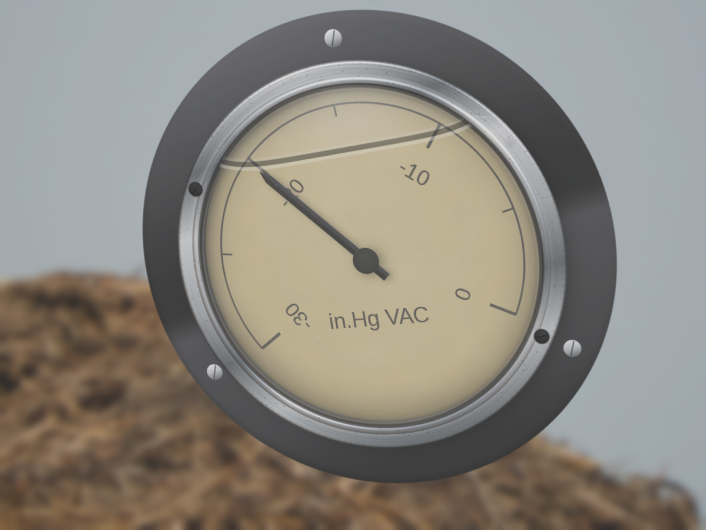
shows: -20 inHg
